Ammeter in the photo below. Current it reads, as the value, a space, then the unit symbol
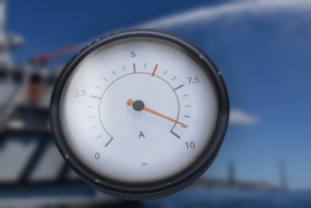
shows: 9.5 A
